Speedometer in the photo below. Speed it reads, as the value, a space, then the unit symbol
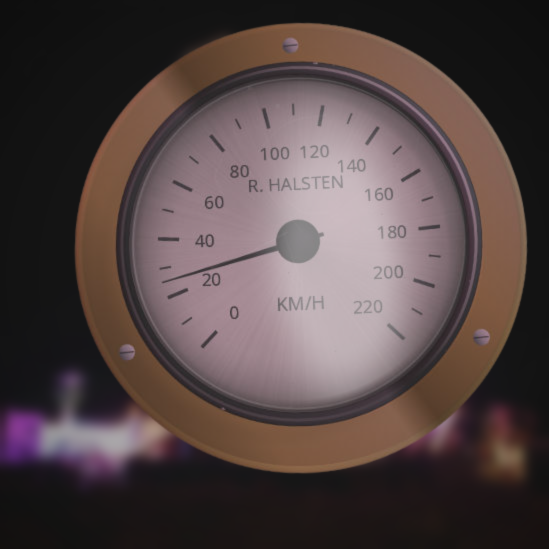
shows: 25 km/h
